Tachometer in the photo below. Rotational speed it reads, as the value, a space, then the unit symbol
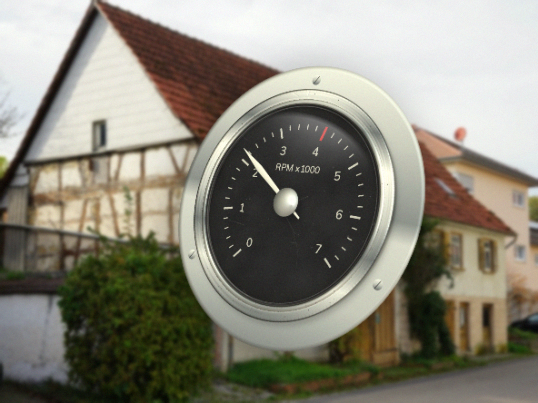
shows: 2200 rpm
